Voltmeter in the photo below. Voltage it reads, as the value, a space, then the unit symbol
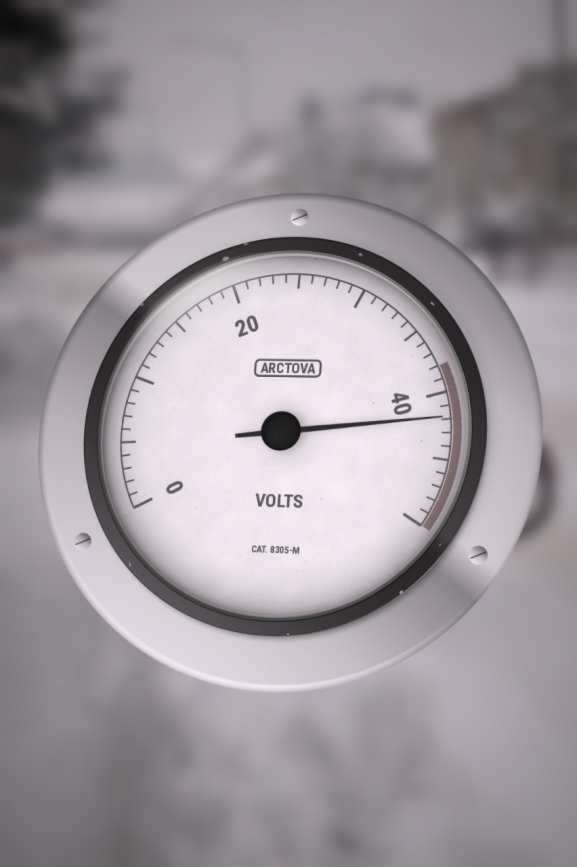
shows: 42 V
